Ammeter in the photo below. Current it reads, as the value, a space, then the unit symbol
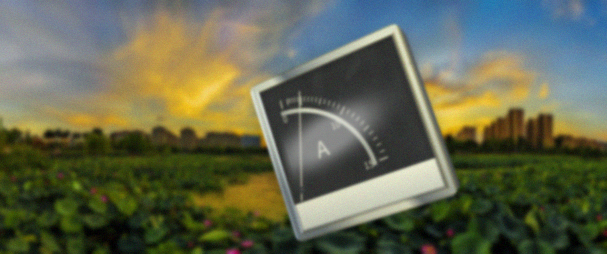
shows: 5 A
